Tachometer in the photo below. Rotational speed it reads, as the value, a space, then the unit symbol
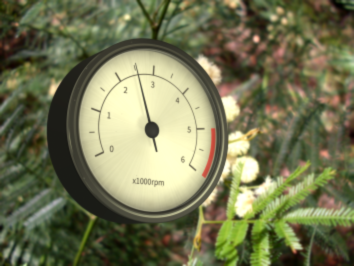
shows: 2500 rpm
